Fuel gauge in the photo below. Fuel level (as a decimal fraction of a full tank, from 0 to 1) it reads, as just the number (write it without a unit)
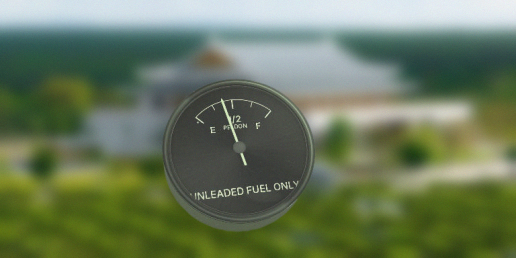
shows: 0.375
